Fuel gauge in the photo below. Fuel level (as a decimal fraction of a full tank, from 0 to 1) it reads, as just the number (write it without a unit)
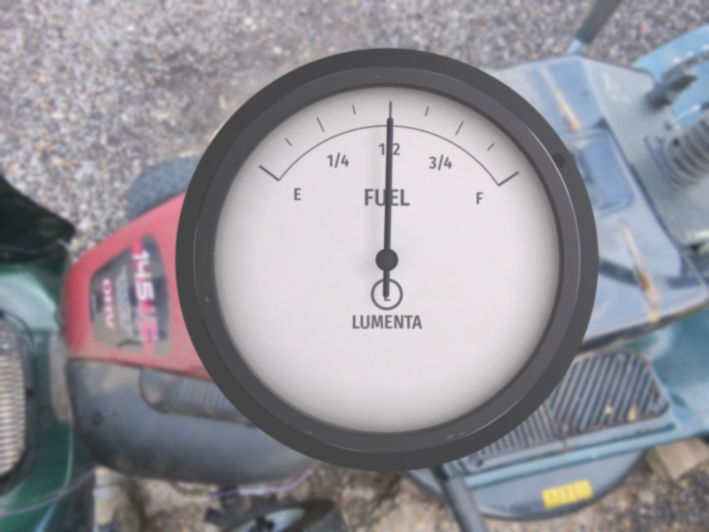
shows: 0.5
